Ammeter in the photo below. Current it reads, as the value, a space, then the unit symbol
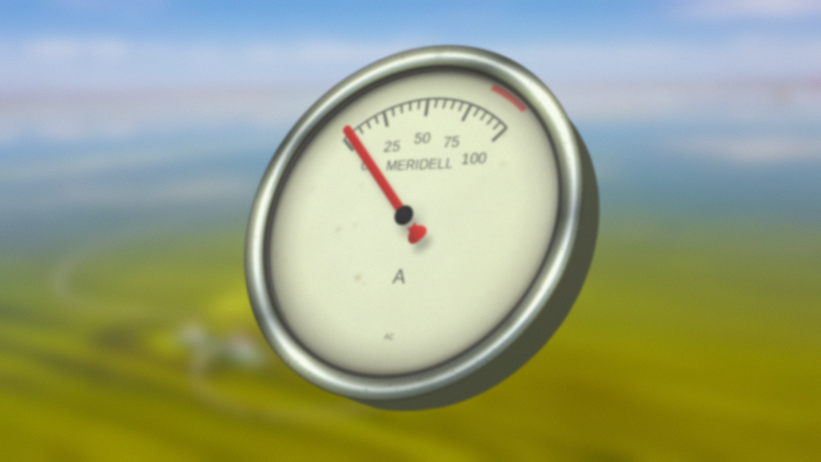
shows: 5 A
